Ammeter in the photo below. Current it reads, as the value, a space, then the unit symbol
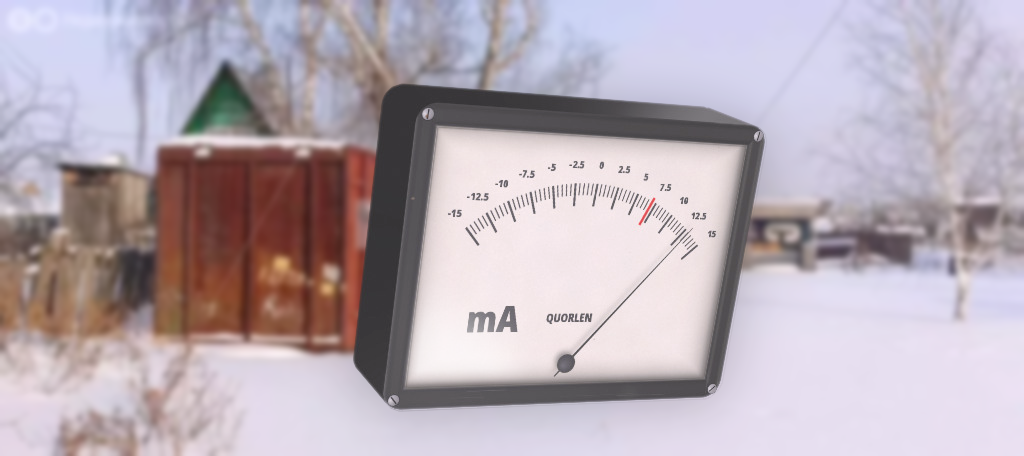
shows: 12.5 mA
